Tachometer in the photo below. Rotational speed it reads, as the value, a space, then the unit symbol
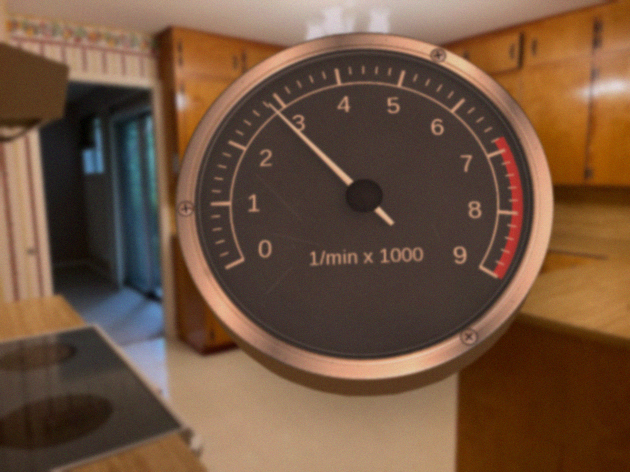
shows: 2800 rpm
